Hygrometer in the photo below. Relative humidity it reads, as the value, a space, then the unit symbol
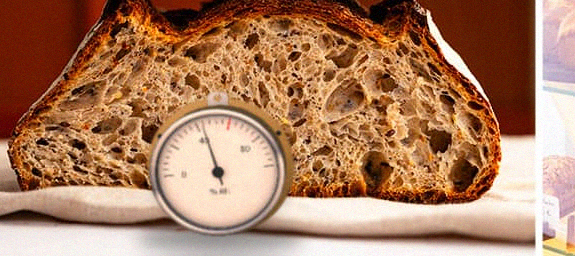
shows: 44 %
